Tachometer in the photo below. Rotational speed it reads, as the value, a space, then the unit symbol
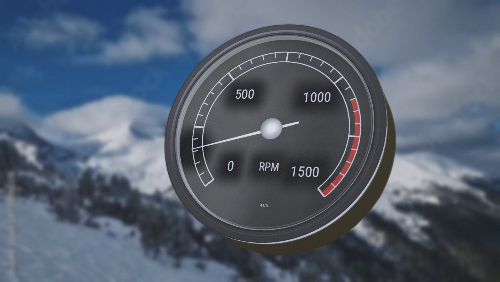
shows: 150 rpm
